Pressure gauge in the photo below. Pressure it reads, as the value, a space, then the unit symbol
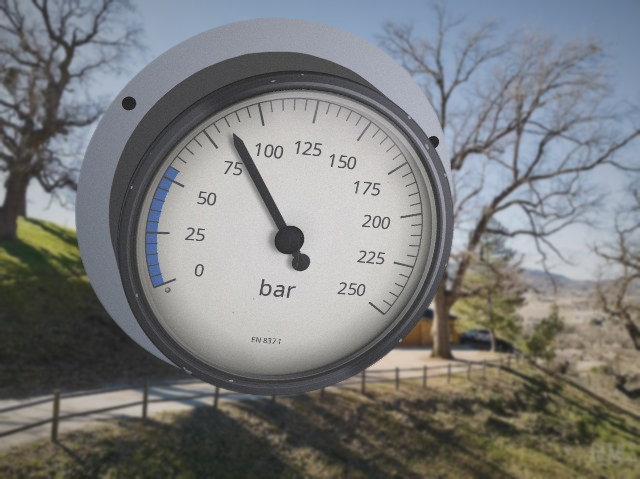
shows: 85 bar
